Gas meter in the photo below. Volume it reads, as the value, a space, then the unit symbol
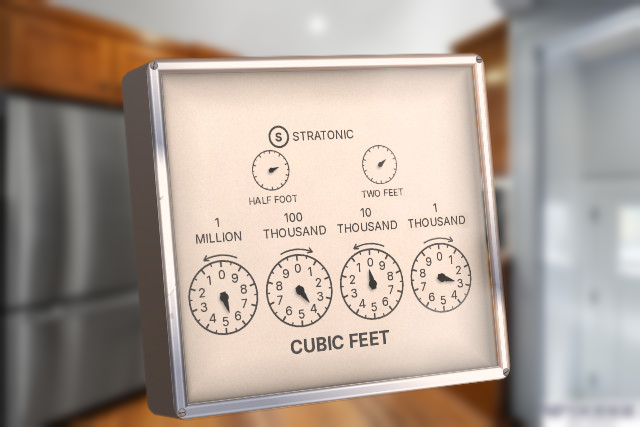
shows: 540300 ft³
